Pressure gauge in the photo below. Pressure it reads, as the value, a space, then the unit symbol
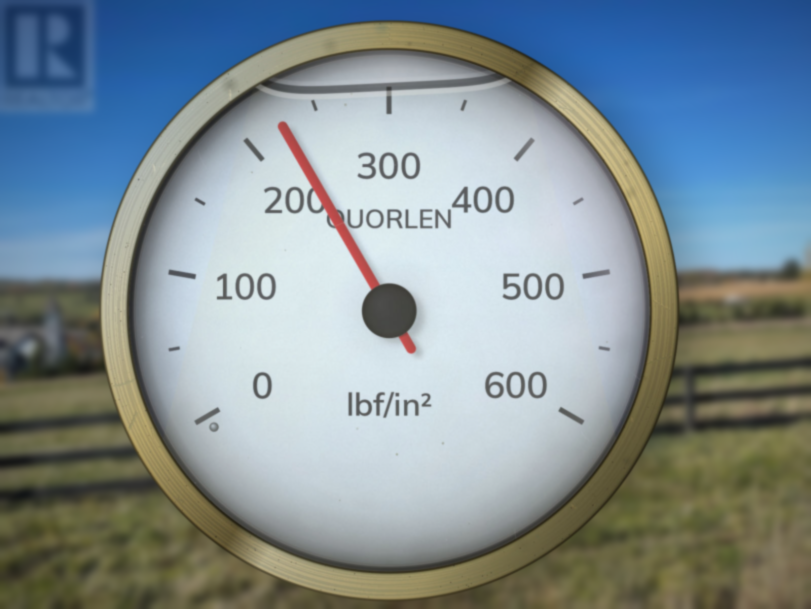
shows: 225 psi
